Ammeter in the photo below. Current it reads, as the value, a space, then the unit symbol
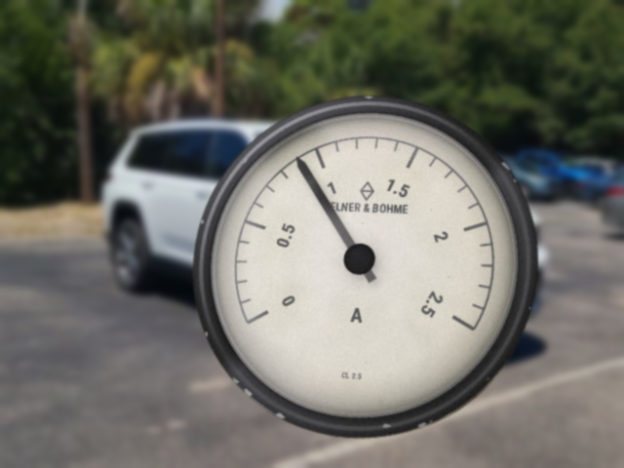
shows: 0.9 A
